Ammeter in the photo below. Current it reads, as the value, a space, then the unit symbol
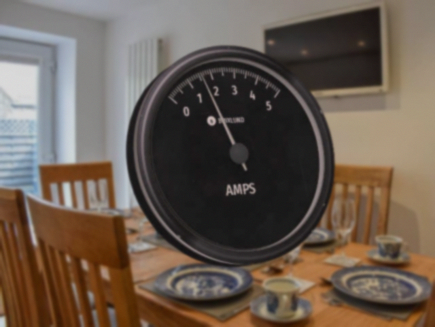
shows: 1.5 A
